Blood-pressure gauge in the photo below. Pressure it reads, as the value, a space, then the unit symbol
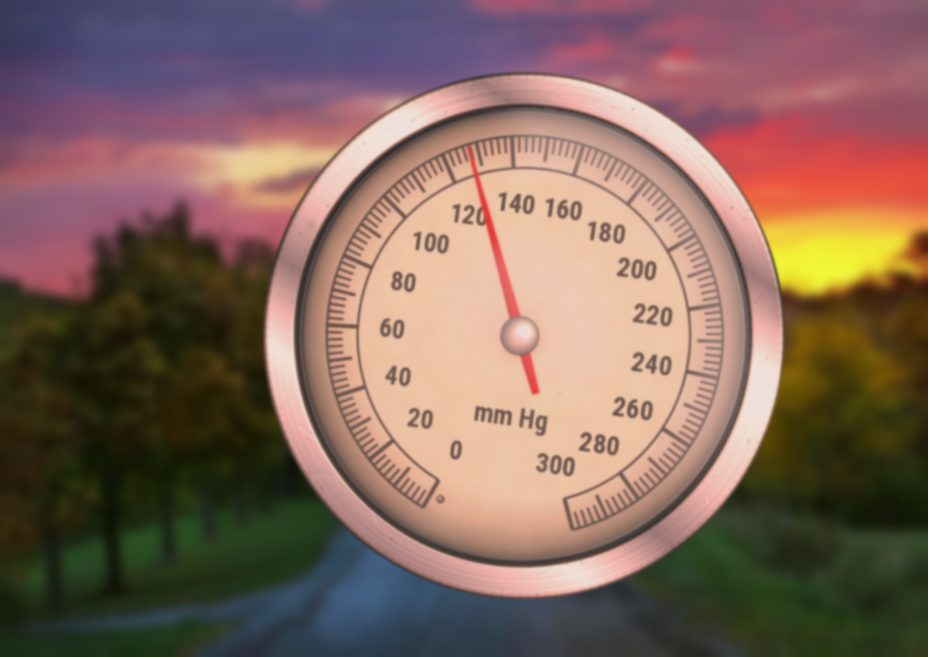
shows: 128 mmHg
